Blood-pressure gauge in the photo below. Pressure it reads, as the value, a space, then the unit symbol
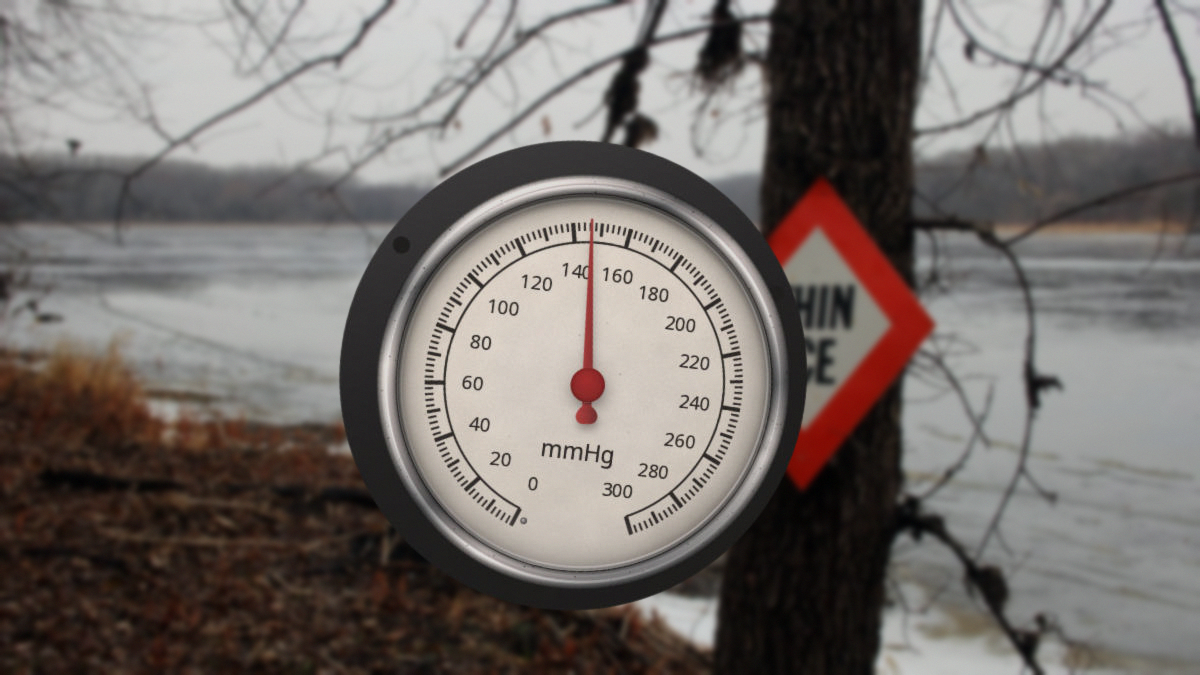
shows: 146 mmHg
